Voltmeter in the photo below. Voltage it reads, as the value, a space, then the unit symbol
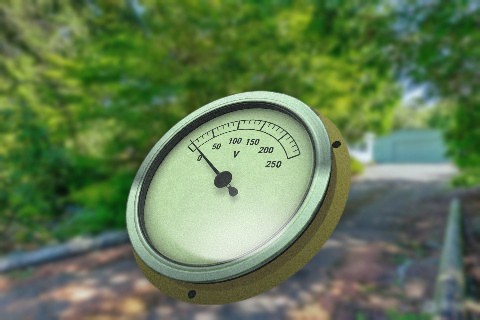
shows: 10 V
